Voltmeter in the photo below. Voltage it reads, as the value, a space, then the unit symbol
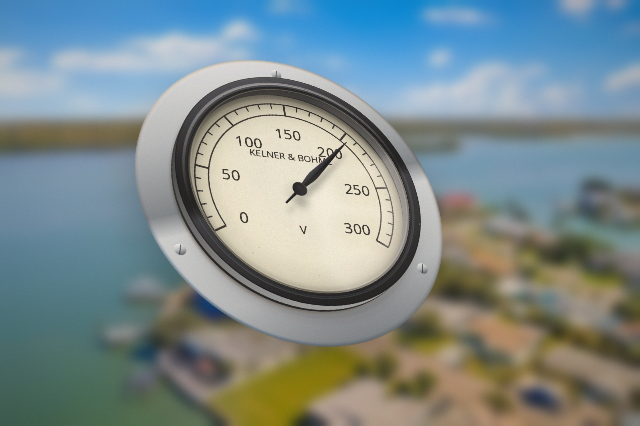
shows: 205 V
